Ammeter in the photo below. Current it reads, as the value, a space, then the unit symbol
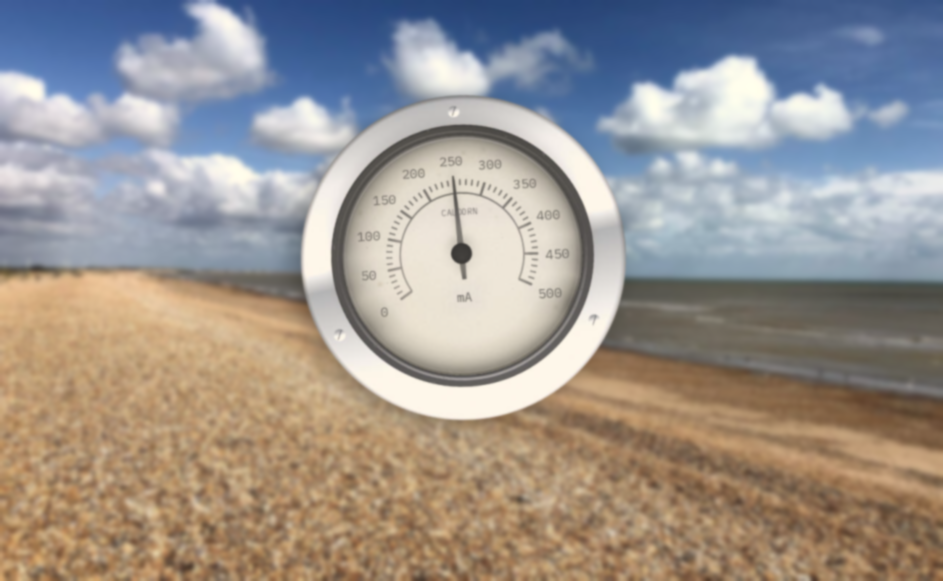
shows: 250 mA
